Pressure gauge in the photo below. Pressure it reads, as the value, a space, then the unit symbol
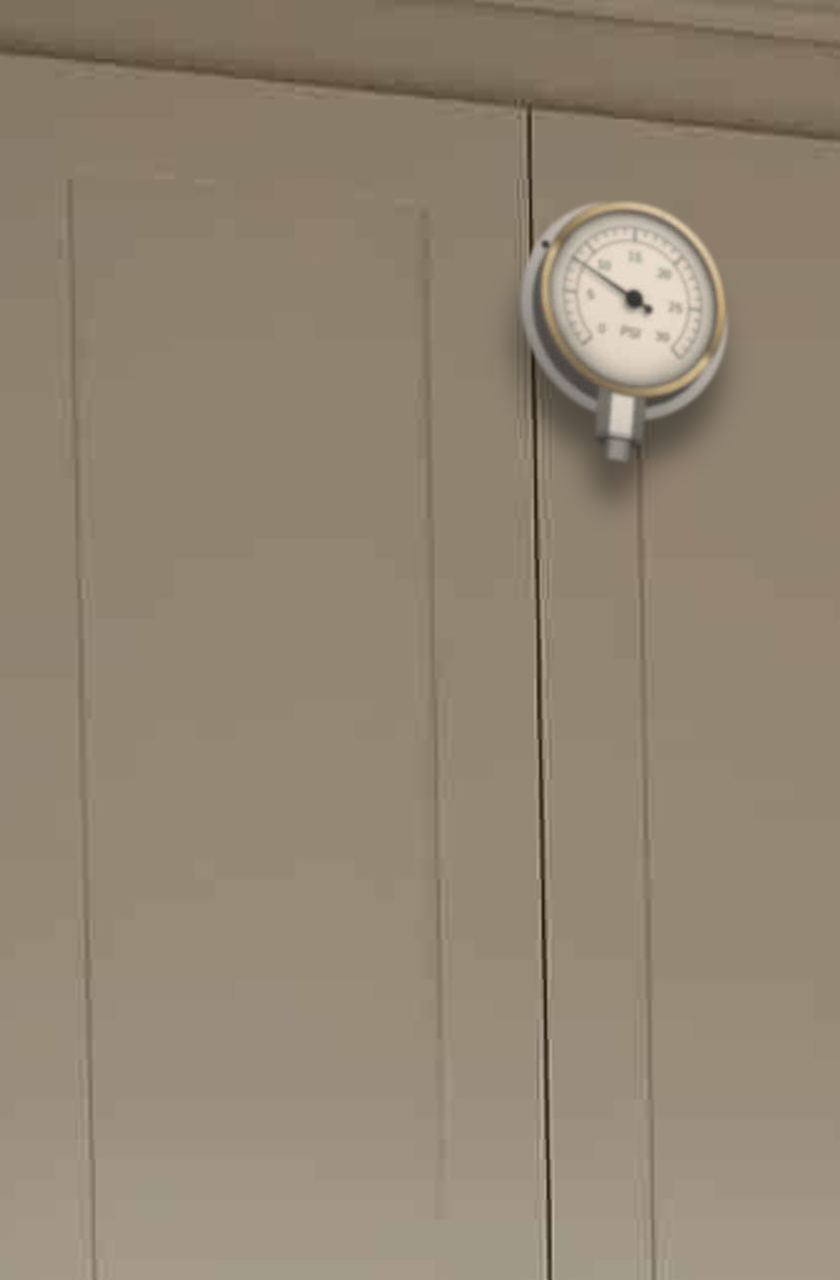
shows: 8 psi
